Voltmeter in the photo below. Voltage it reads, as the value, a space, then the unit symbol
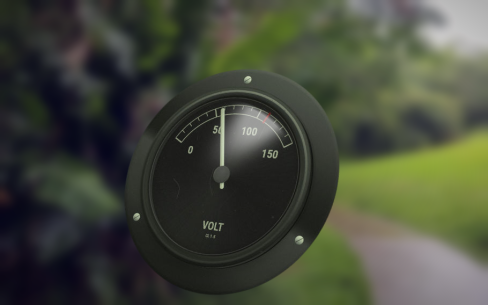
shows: 60 V
